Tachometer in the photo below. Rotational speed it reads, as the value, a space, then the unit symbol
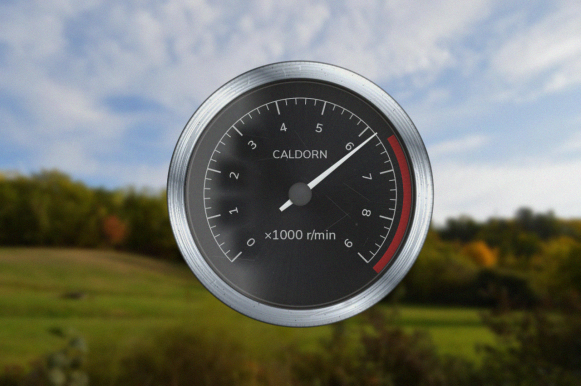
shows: 6200 rpm
